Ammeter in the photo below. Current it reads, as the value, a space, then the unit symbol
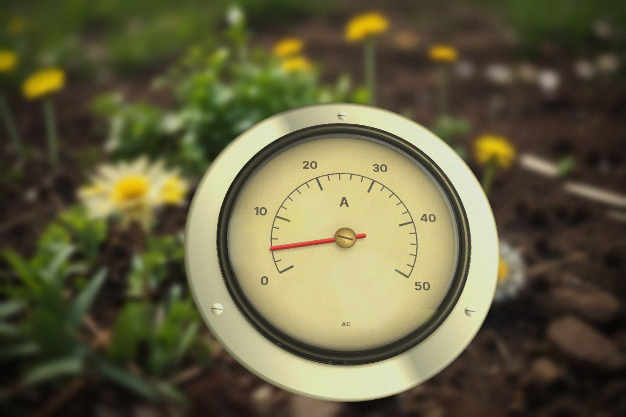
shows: 4 A
